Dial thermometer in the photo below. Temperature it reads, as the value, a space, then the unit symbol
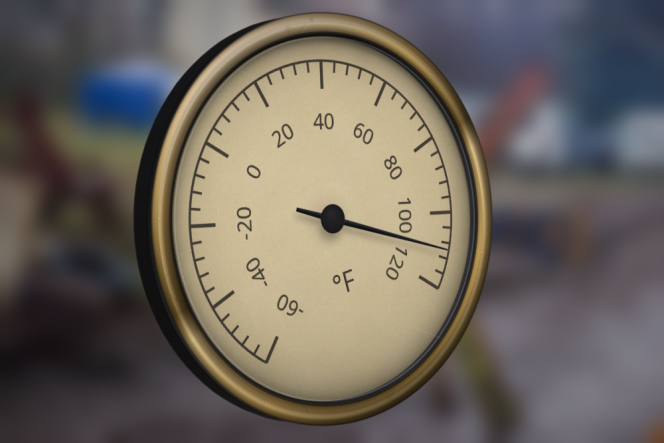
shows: 110 °F
